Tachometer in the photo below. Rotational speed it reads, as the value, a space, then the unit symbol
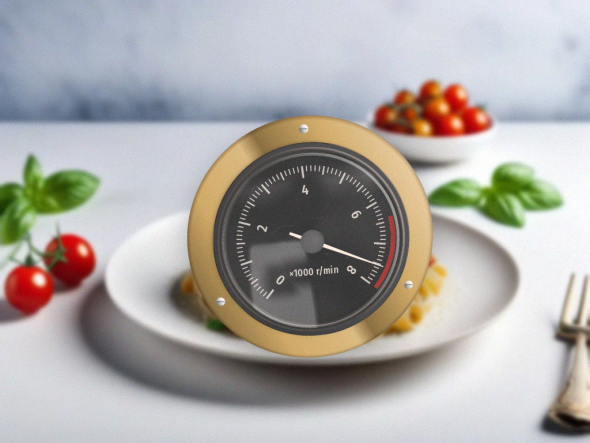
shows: 7500 rpm
